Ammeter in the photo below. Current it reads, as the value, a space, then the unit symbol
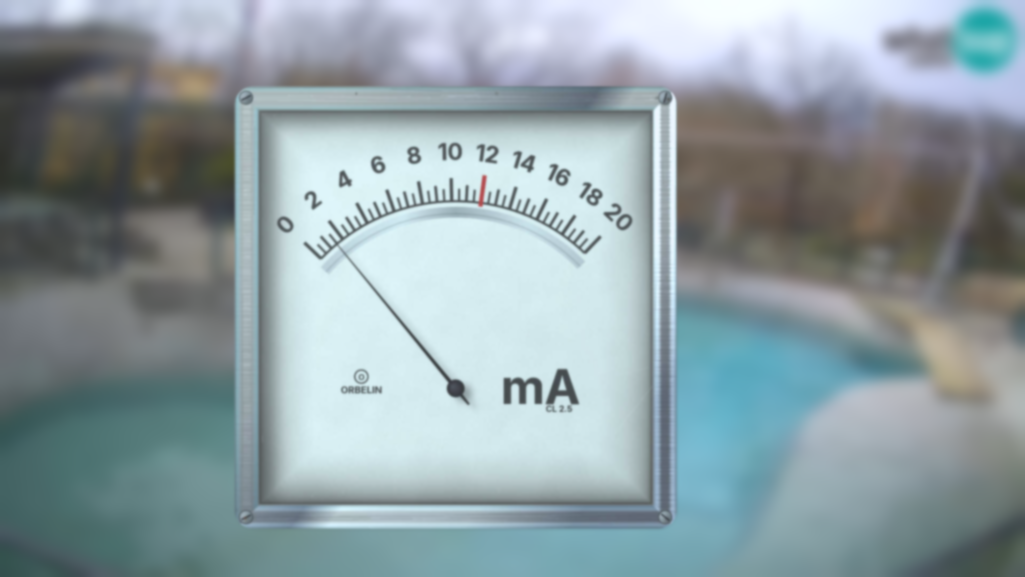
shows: 1.5 mA
